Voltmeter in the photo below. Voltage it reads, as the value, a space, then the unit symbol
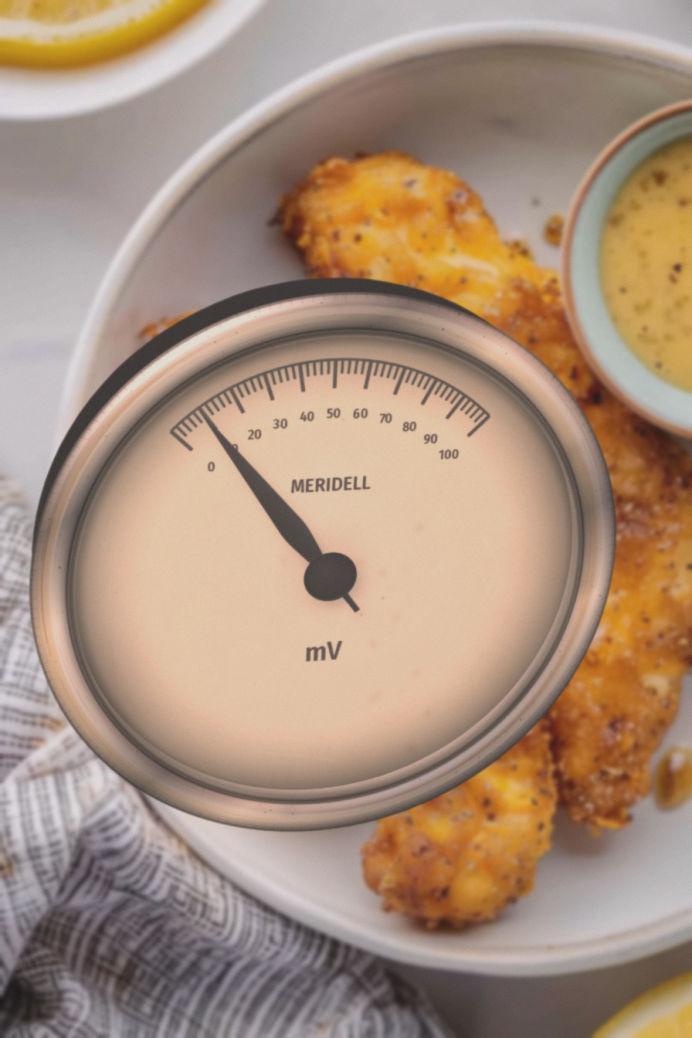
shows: 10 mV
